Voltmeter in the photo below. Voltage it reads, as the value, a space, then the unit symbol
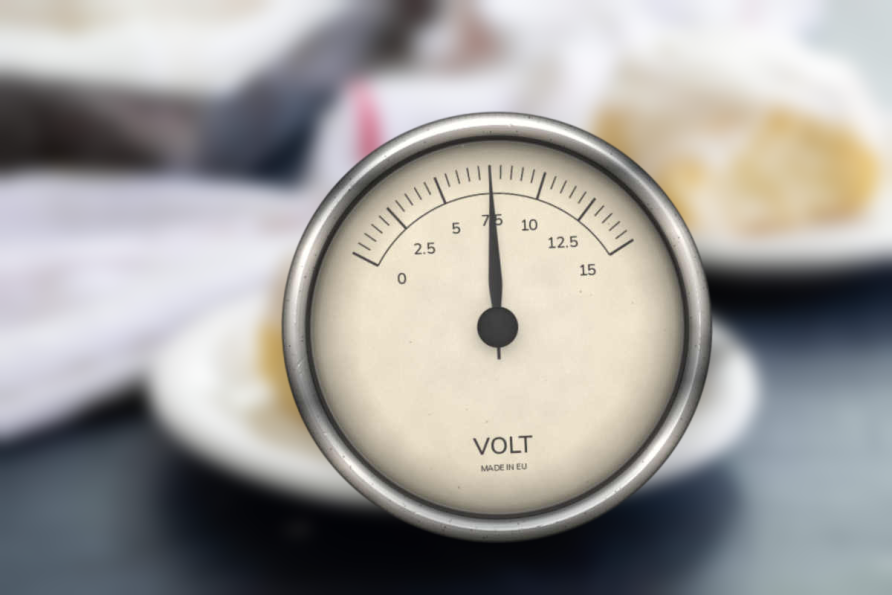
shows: 7.5 V
